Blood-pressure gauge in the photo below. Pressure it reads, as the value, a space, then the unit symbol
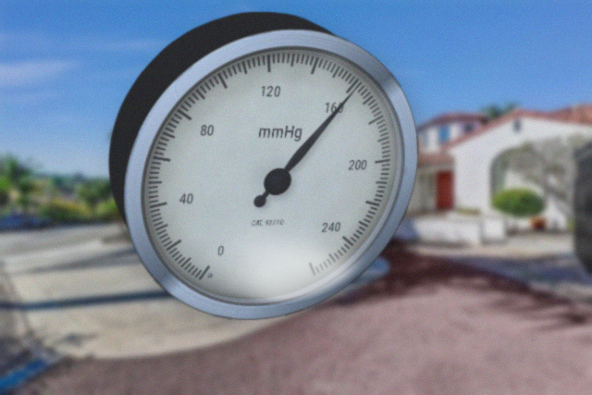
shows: 160 mmHg
